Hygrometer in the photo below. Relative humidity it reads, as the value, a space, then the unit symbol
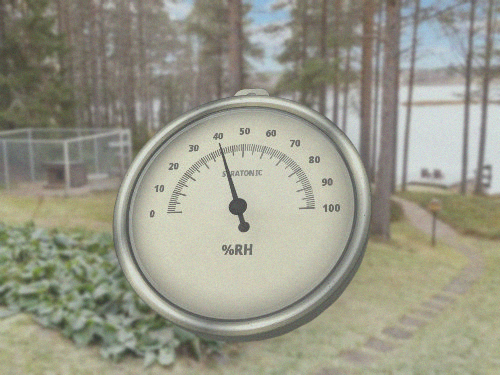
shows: 40 %
